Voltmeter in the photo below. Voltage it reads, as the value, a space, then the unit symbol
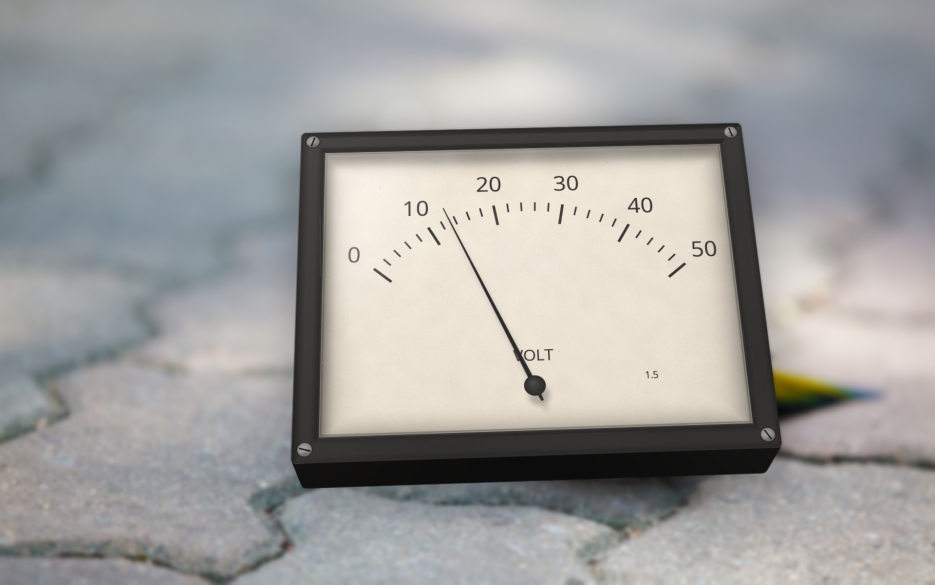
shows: 13 V
